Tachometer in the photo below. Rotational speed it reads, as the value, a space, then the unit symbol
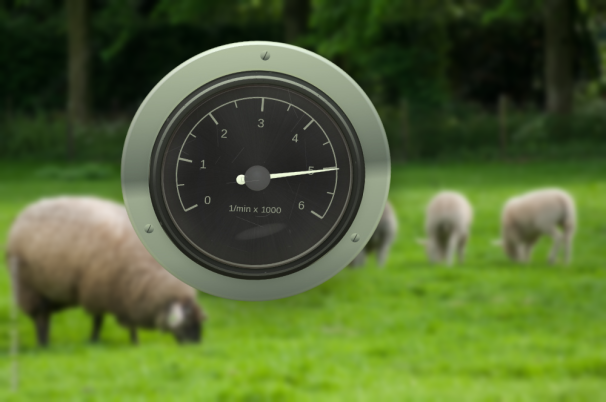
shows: 5000 rpm
